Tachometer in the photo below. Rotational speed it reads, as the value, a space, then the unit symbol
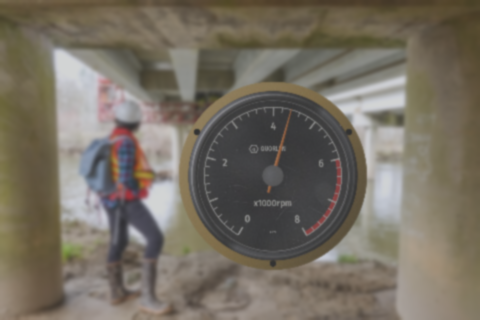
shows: 4400 rpm
